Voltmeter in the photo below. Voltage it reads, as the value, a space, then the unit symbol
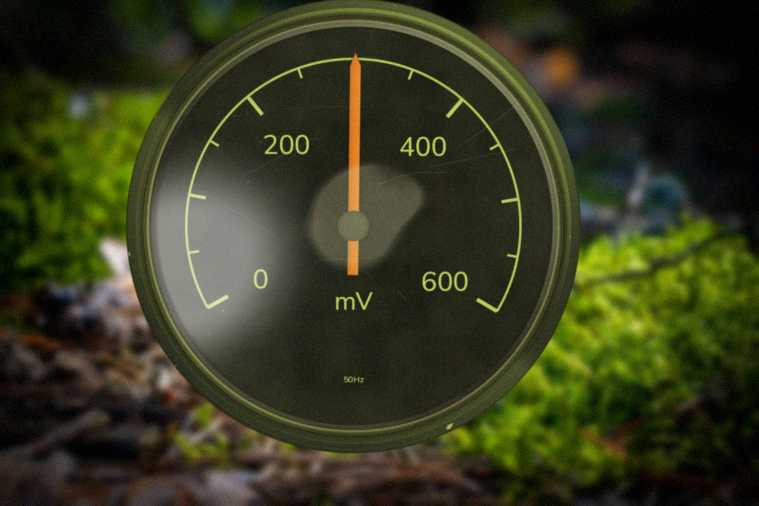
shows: 300 mV
